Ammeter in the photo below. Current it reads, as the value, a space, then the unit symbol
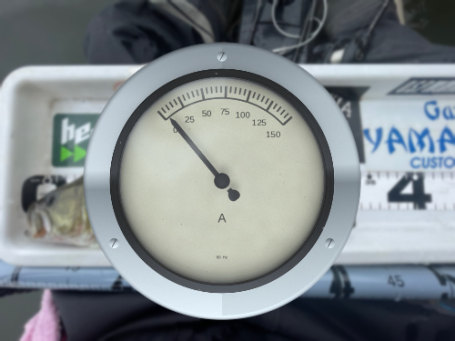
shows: 5 A
